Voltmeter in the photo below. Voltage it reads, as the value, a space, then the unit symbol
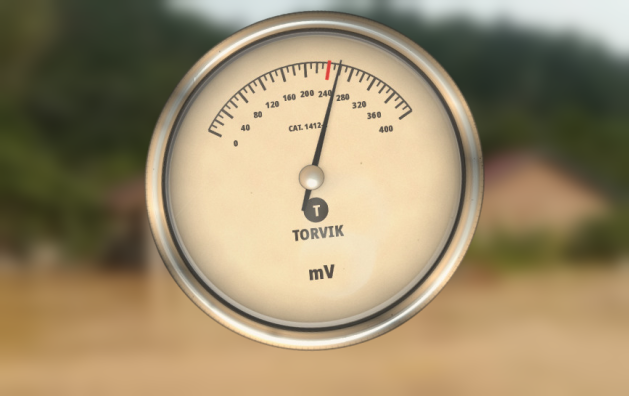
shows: 260 mV
